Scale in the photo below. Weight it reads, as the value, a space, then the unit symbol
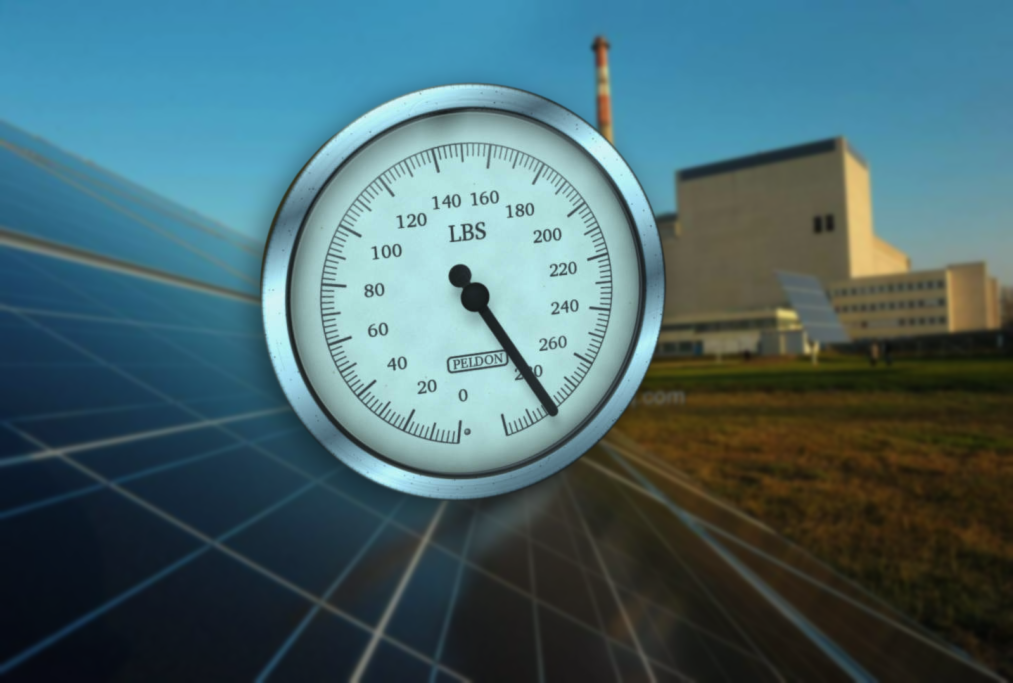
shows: 282 lb
